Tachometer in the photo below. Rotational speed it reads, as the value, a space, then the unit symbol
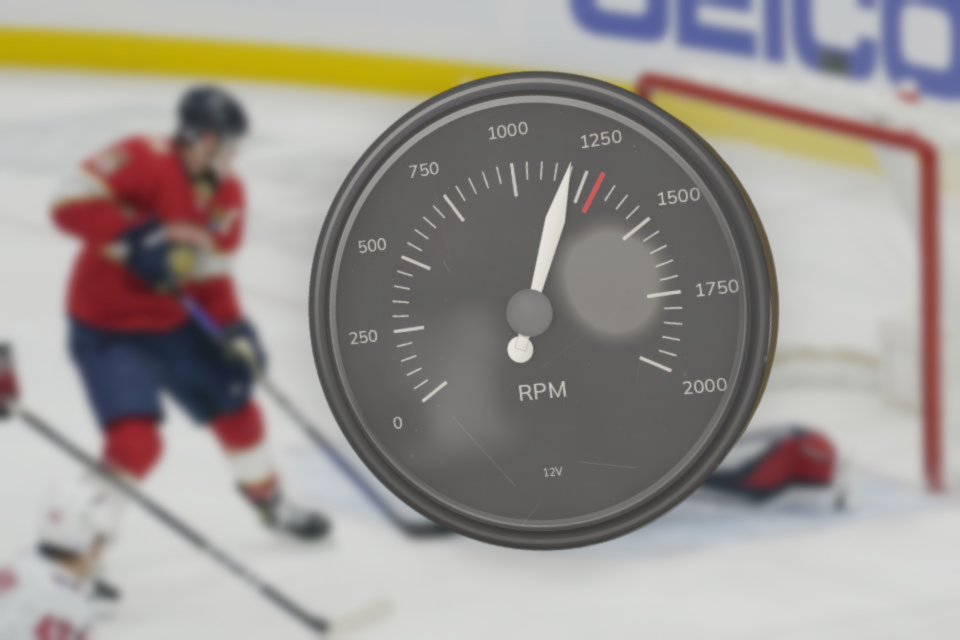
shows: 1200 rpm
